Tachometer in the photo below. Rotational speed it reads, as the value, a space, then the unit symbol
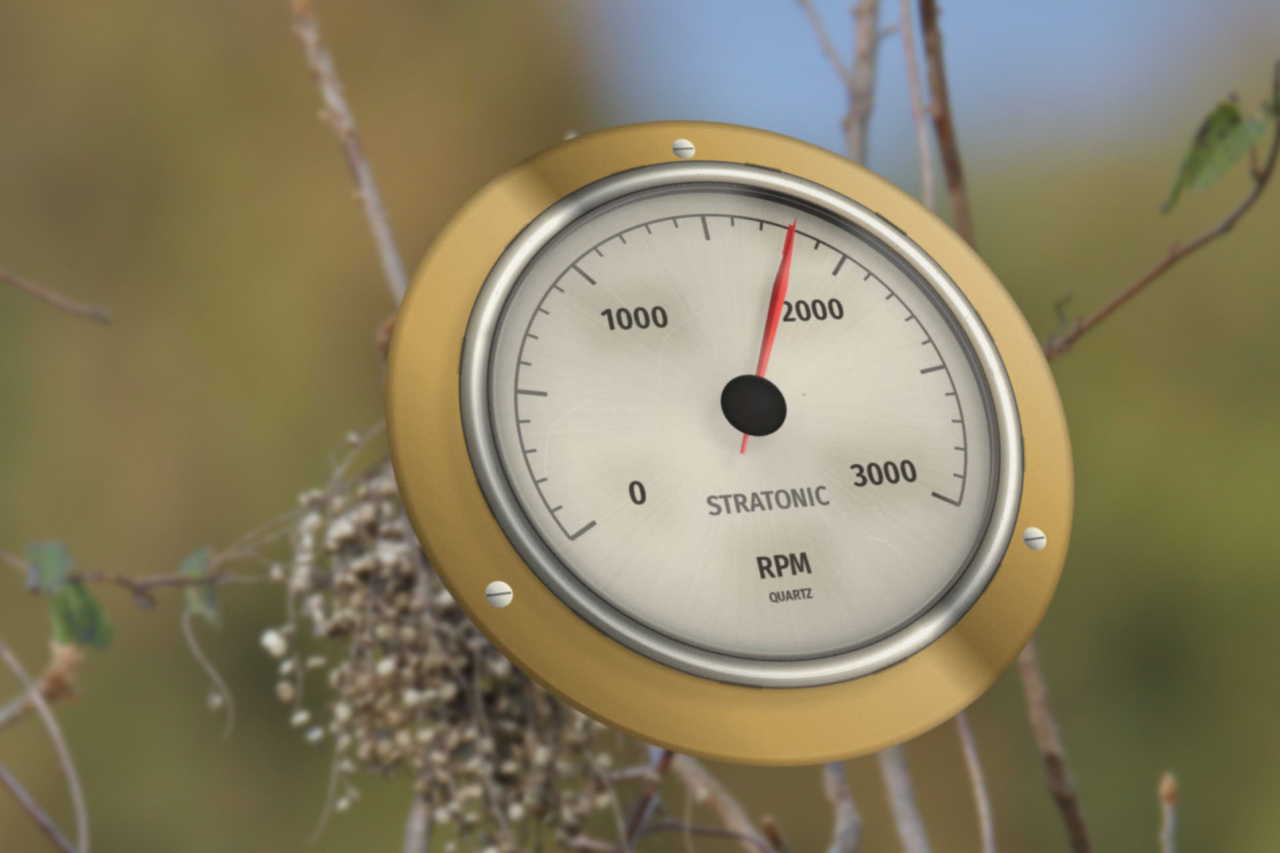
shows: 1800 rpm
